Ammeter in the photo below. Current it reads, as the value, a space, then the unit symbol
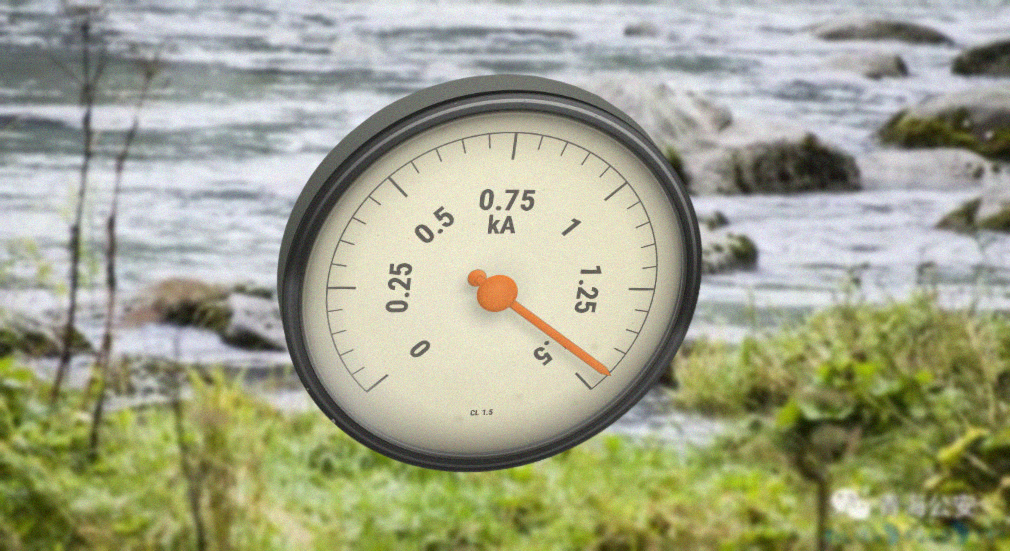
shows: 1.45 kA
